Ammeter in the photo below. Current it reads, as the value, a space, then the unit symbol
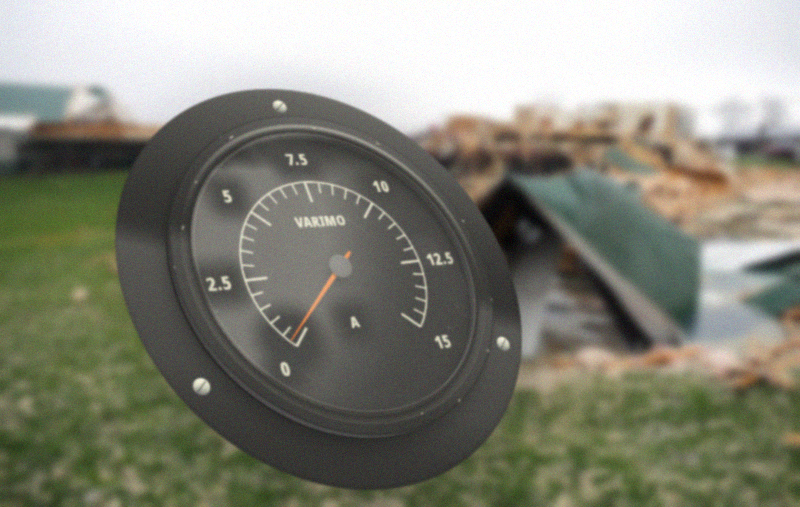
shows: 0.25 A
